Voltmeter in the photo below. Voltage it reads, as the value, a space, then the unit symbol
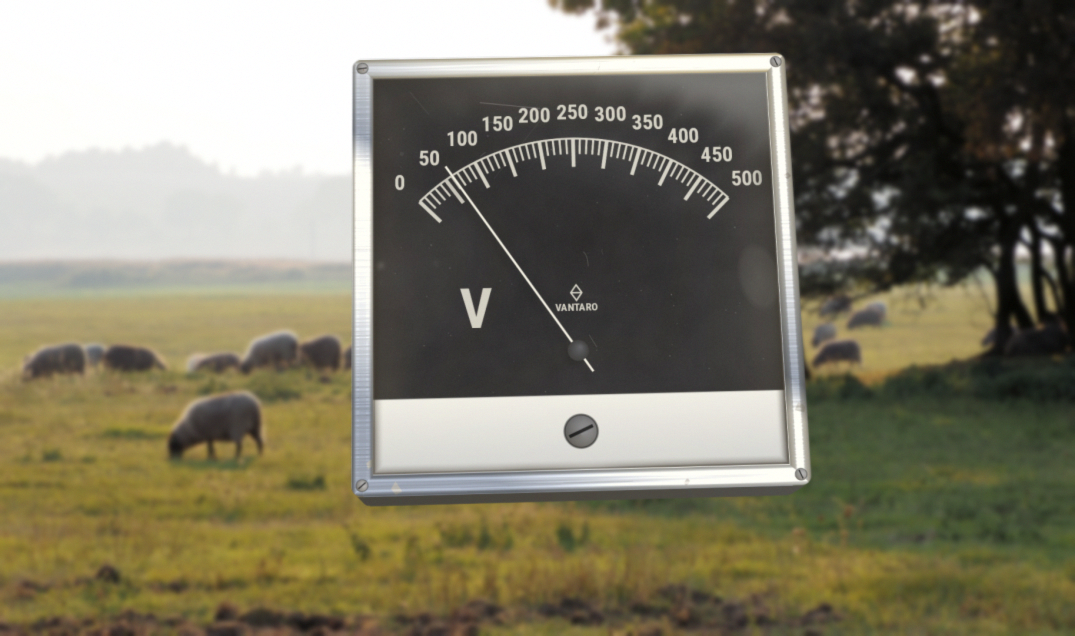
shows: 60 V
